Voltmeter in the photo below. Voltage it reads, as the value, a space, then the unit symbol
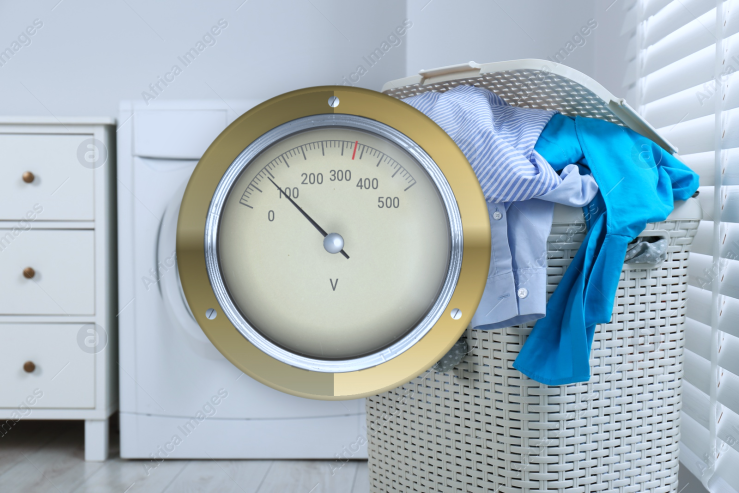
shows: 90 V
